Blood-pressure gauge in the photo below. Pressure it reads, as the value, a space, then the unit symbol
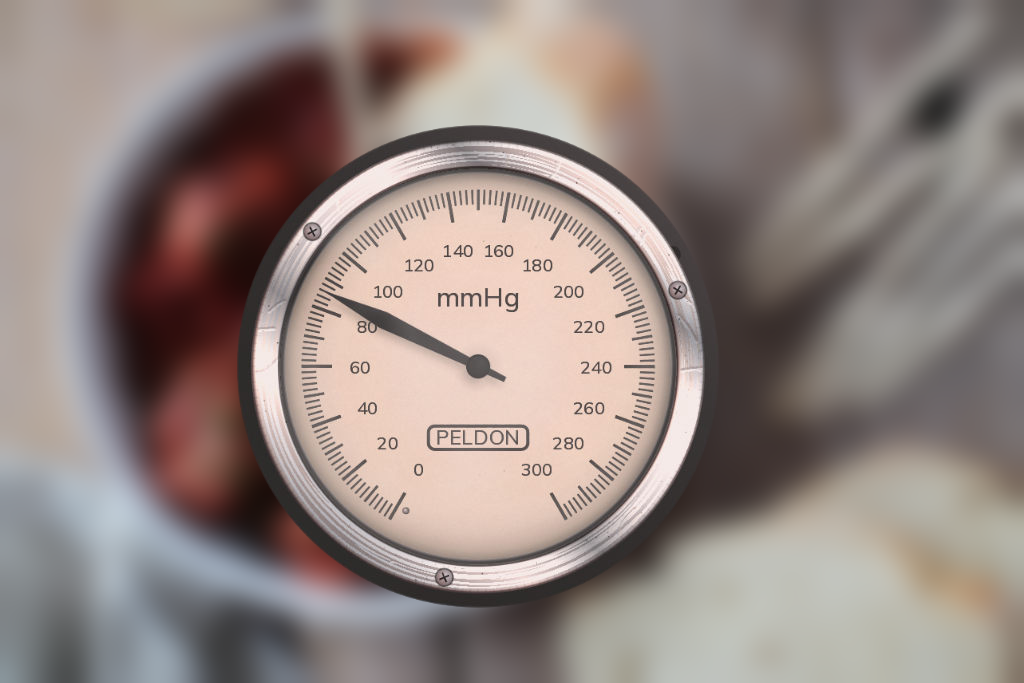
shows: 86 mmHg
